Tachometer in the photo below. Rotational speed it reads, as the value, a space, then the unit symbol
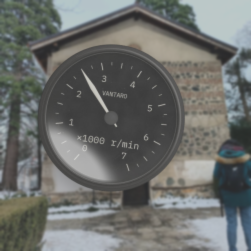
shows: 2500 rpm
